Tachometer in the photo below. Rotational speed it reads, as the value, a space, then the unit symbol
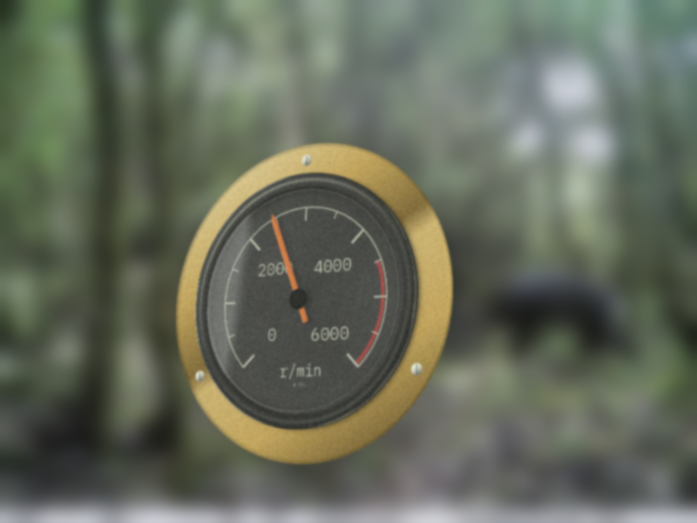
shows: 2500 rpm
